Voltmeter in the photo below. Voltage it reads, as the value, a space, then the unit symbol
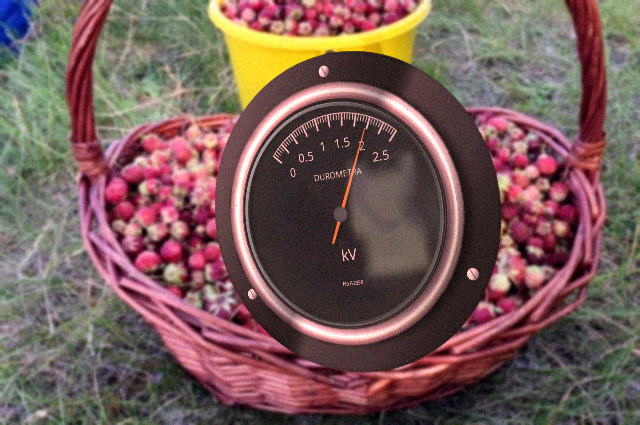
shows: 2 kV
